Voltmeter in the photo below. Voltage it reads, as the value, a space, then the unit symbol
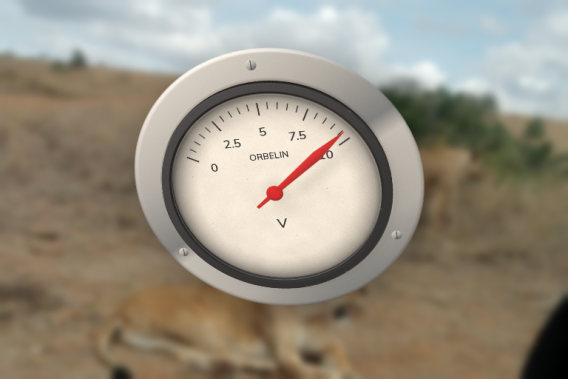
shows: 9.5 V
